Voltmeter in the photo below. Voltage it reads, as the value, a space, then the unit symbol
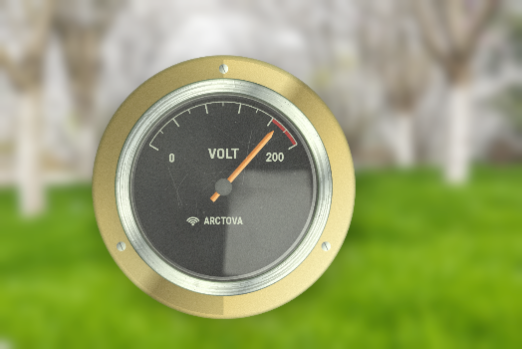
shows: 170 V
